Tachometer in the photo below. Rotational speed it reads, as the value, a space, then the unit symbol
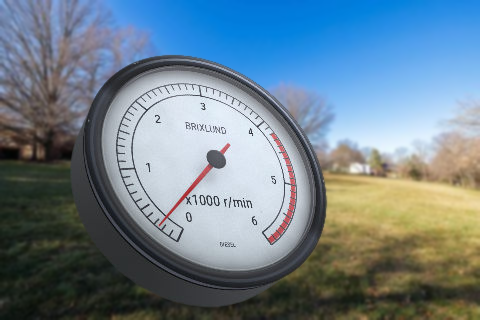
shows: 250 rpm
